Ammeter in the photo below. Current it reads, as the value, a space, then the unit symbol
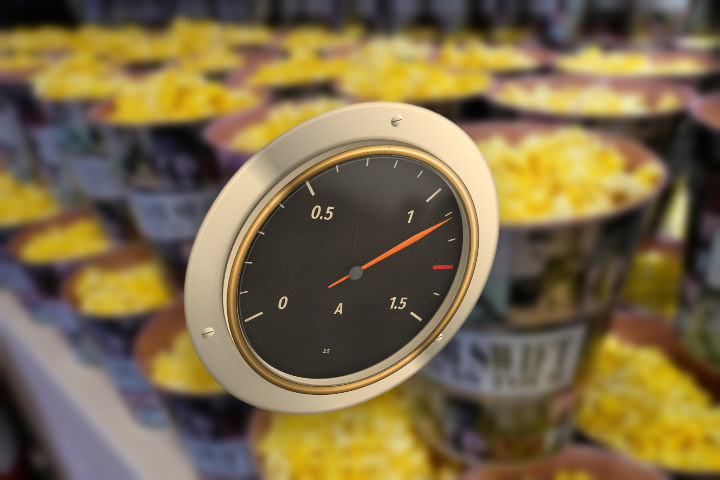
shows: 1.1 A
